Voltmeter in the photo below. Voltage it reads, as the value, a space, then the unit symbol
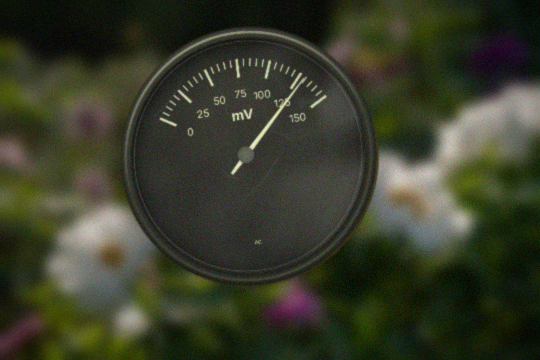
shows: 130 mV
